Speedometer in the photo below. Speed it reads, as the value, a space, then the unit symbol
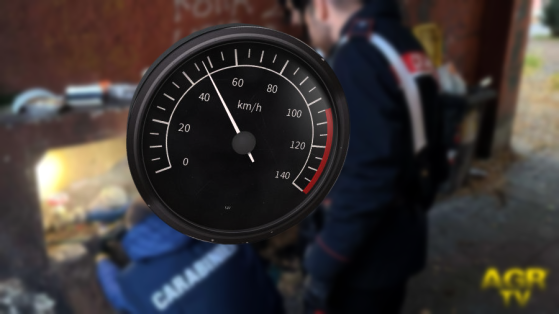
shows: 47.5 km/h
